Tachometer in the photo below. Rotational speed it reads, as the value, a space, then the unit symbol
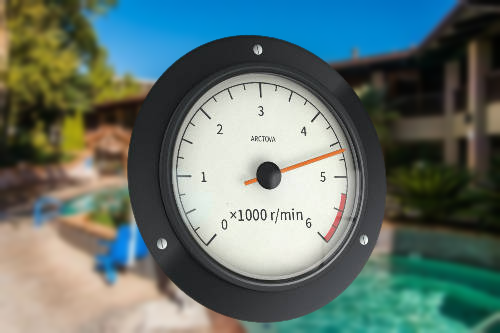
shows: 4625 rpm
